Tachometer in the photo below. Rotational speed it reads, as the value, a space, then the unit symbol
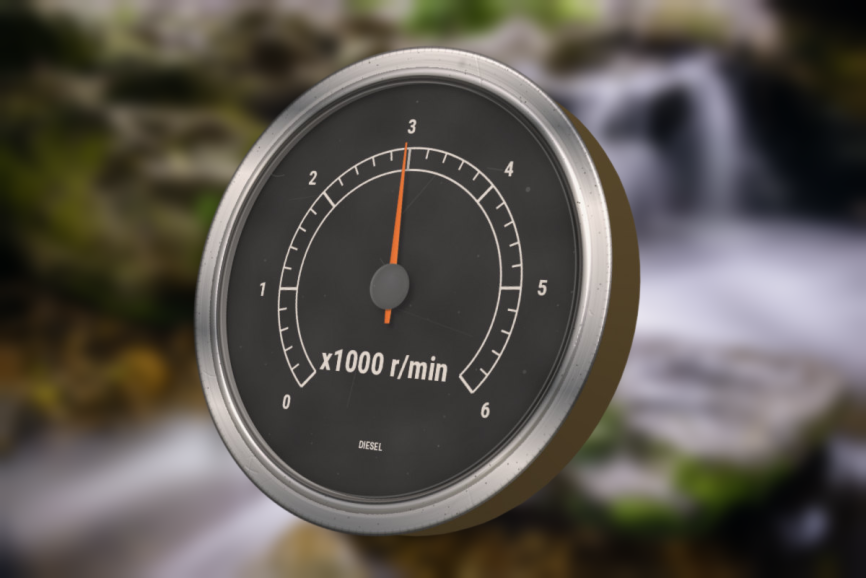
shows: 3000 rpm
